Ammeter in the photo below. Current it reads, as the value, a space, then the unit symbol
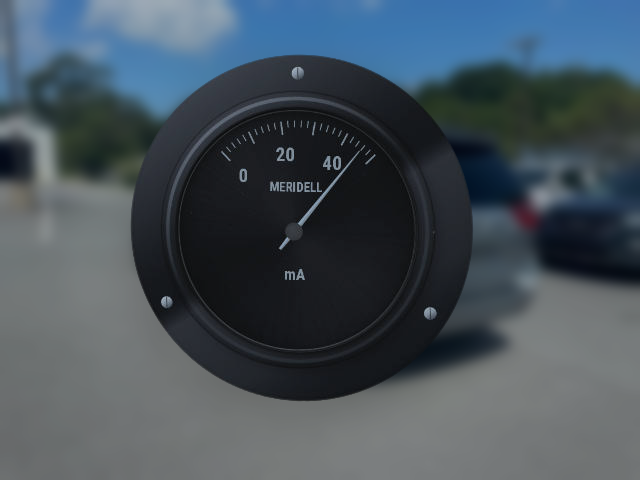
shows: 46 mA
